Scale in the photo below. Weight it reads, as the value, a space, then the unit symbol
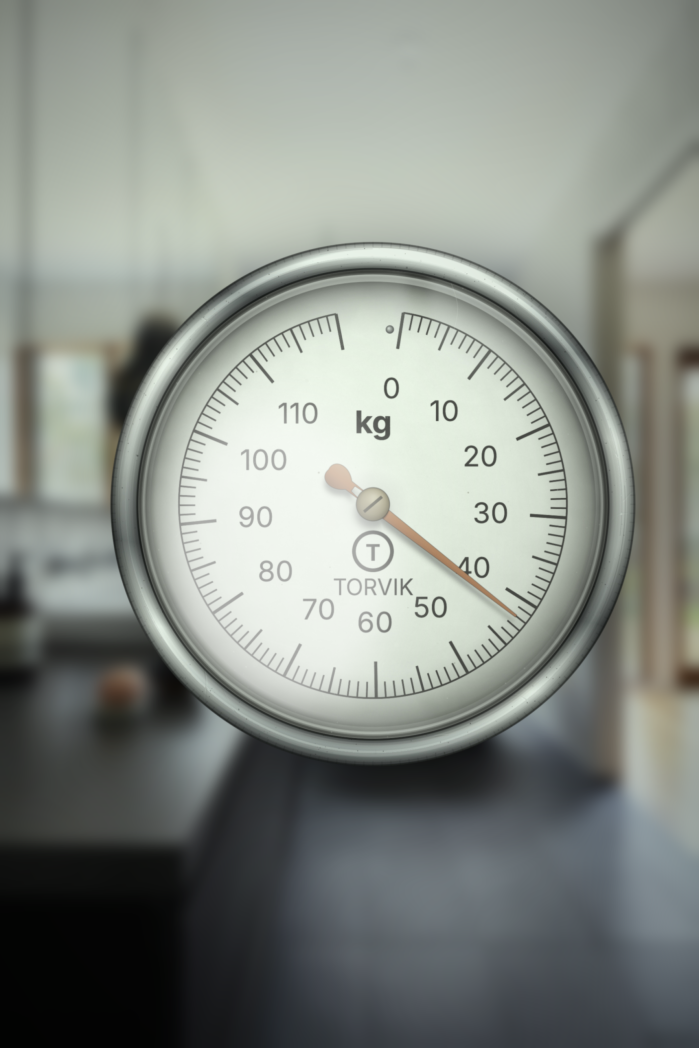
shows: 42 kg
